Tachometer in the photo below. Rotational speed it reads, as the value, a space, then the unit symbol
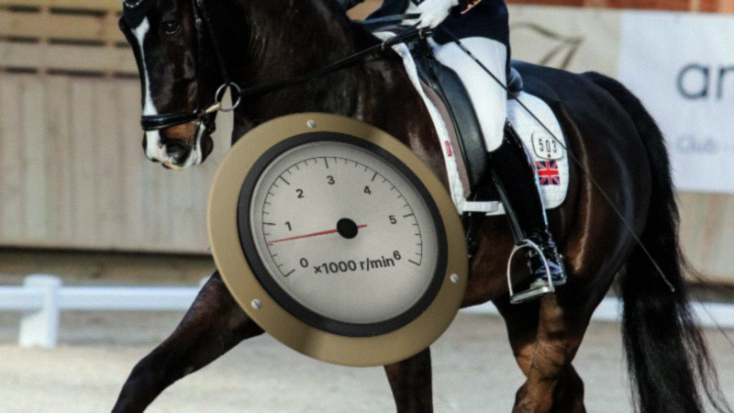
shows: 600 rpm
